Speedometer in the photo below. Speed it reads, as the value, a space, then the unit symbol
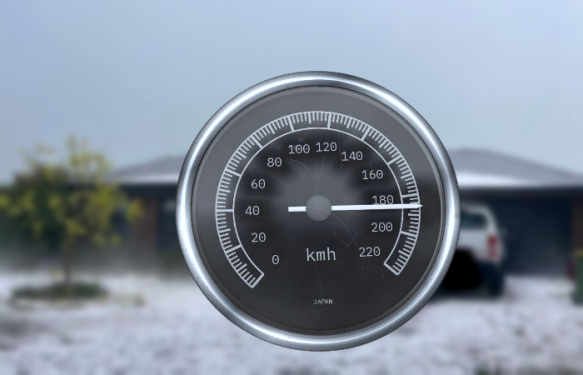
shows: 186 km/h
